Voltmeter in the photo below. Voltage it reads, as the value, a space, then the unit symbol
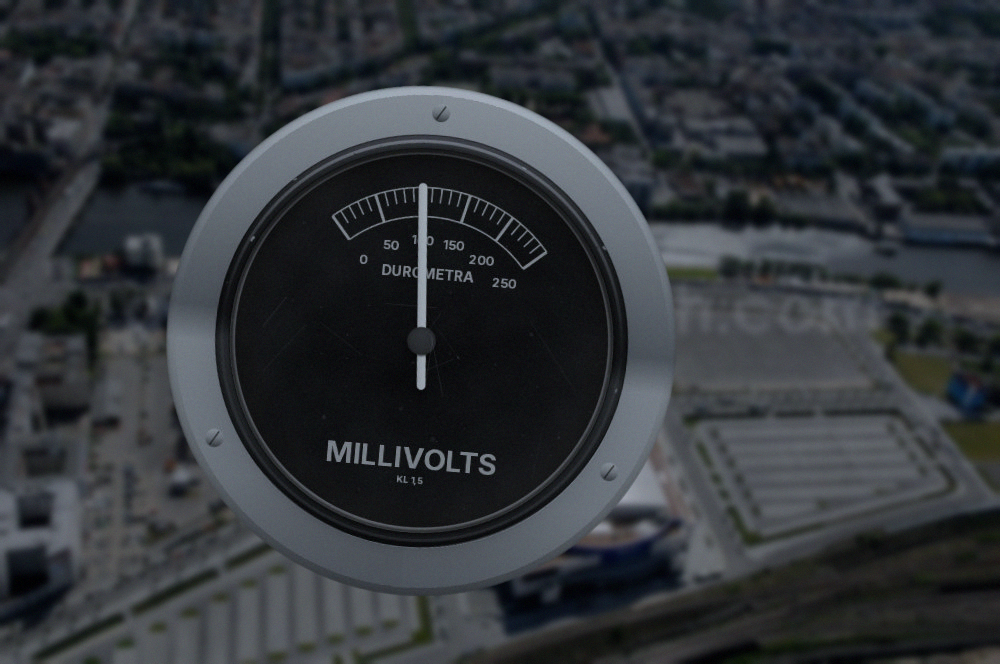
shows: 100 mV
